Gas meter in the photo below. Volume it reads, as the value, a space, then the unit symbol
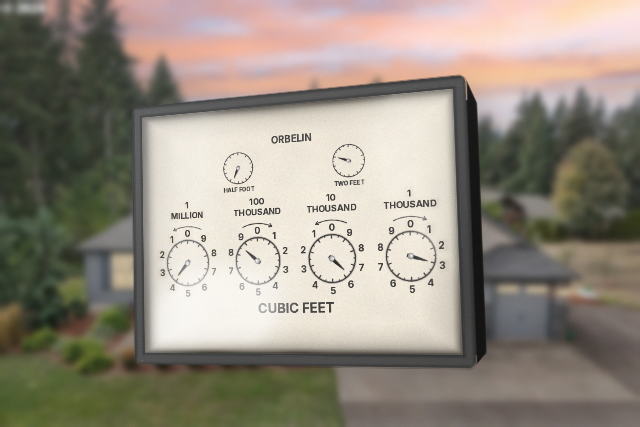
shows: 386300 ft³
